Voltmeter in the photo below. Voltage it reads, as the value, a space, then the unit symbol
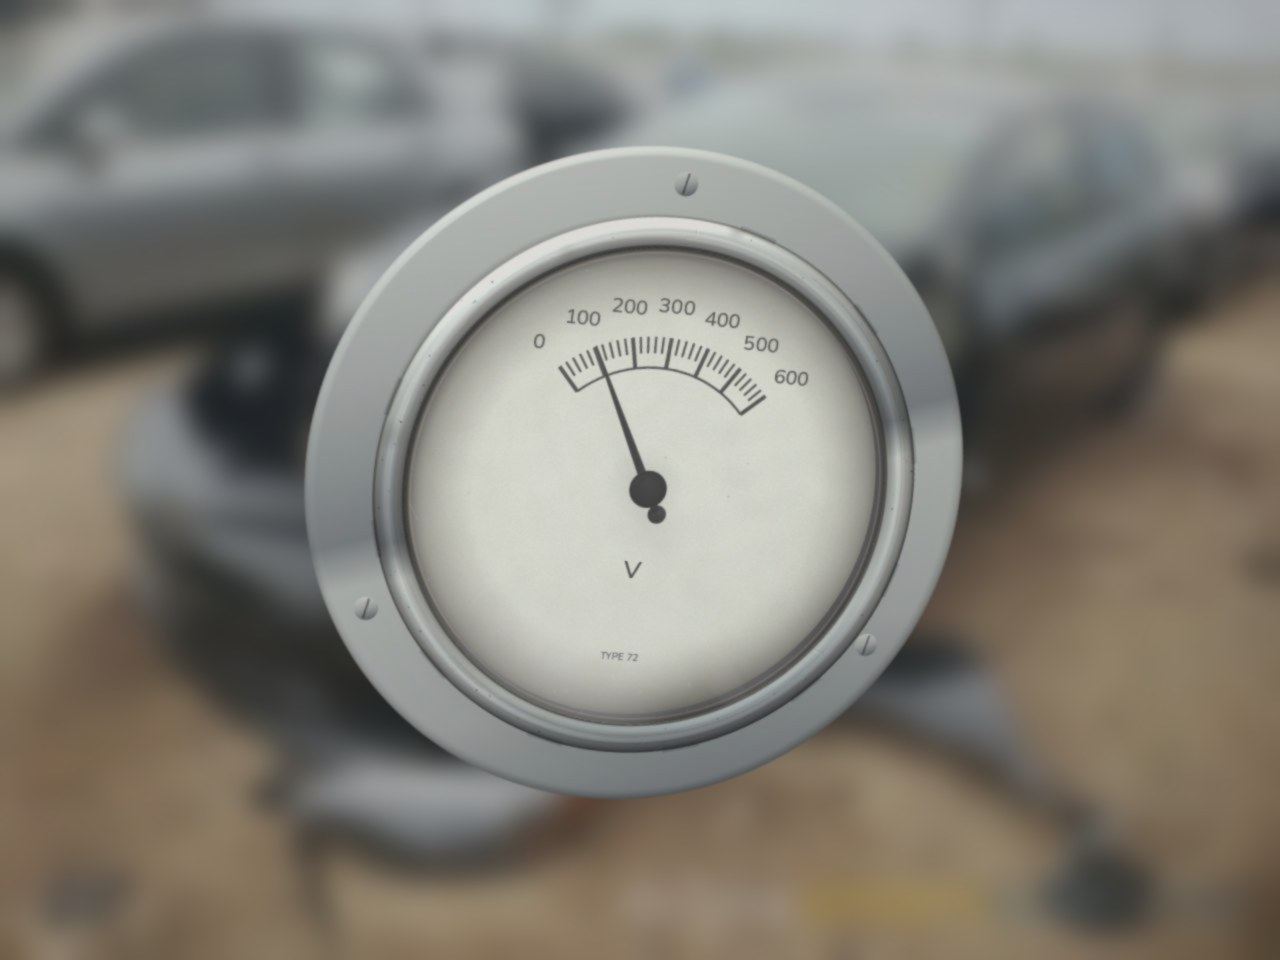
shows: 100 V
